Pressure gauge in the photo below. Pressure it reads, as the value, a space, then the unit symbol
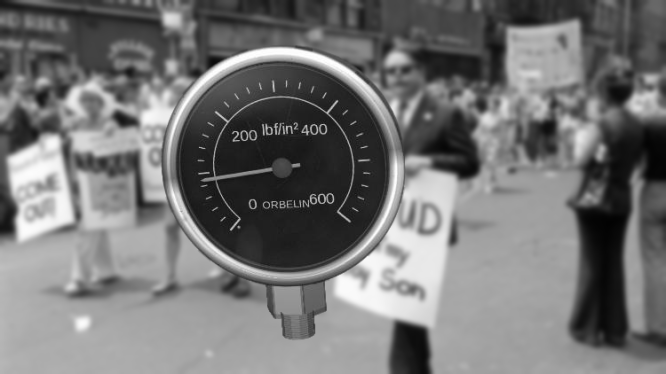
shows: 90 psi
